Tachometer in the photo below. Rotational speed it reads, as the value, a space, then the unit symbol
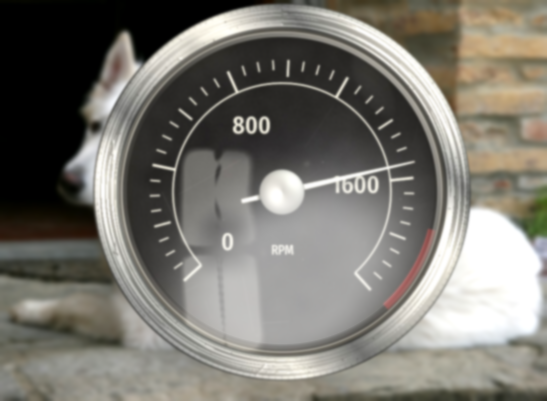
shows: 1550 rpm
